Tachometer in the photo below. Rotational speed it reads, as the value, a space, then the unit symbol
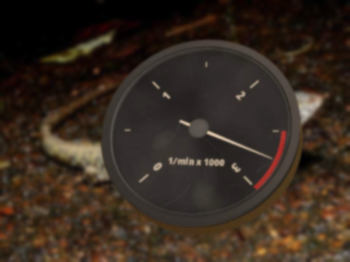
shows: 2750 rpm
